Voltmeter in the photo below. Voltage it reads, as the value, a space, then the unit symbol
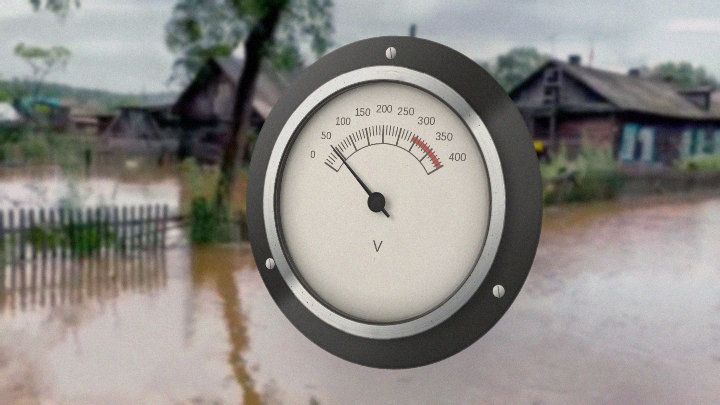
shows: 50 V
